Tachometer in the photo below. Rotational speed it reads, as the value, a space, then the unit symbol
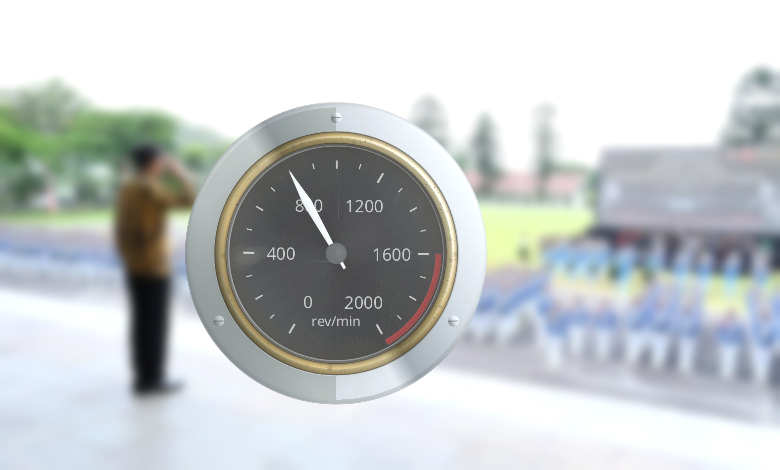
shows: 800 rpm
